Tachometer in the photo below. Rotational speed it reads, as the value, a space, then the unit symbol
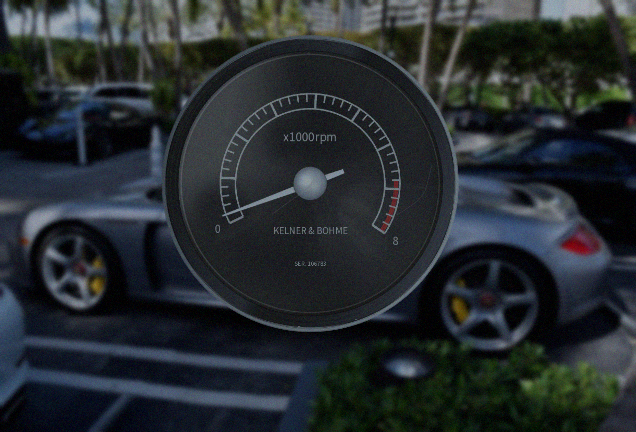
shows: 200 rpm
